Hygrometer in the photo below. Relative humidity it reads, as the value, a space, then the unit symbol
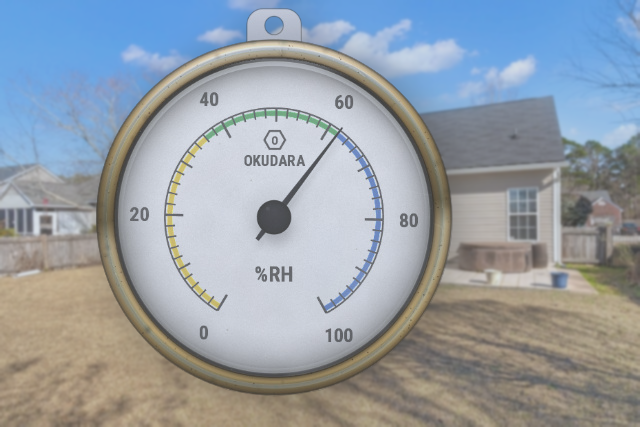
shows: 62 %
